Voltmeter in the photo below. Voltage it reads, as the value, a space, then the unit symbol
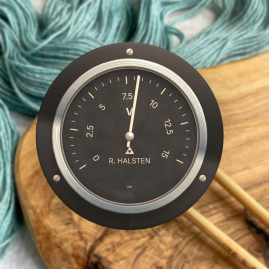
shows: 8.25 V
